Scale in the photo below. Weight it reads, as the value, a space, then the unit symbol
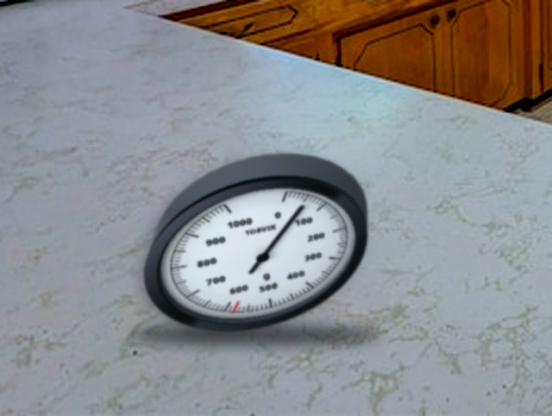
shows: 50 g
